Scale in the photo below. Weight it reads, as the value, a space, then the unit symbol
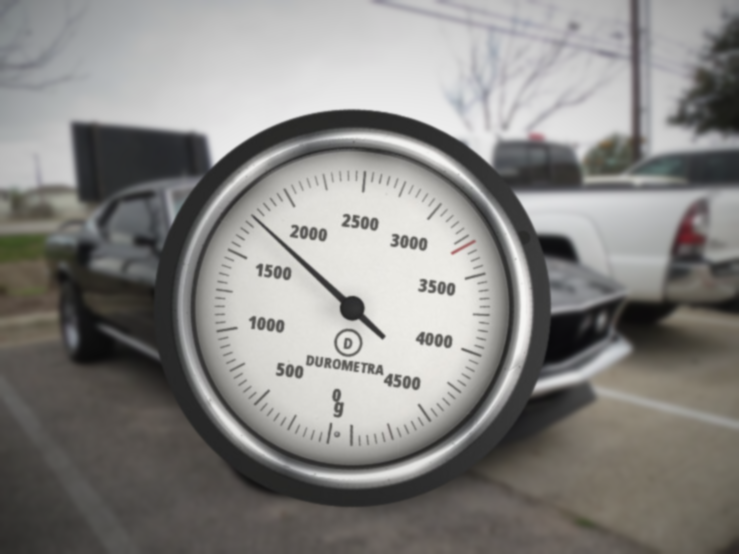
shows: 1750 g
